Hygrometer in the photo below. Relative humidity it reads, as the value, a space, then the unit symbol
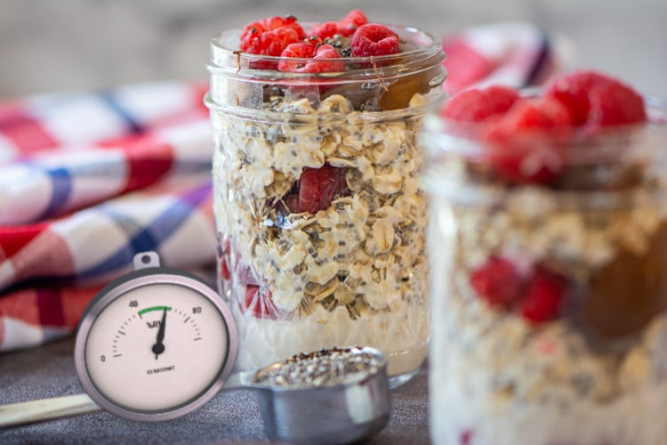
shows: 60 %
